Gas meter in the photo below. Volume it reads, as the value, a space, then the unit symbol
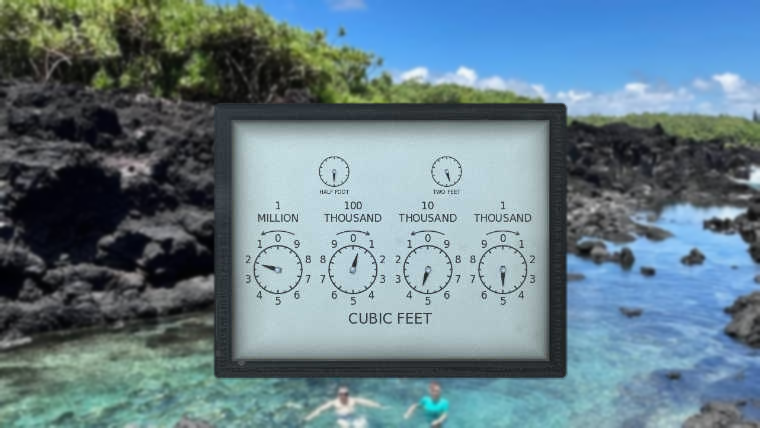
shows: 204500 ft³
